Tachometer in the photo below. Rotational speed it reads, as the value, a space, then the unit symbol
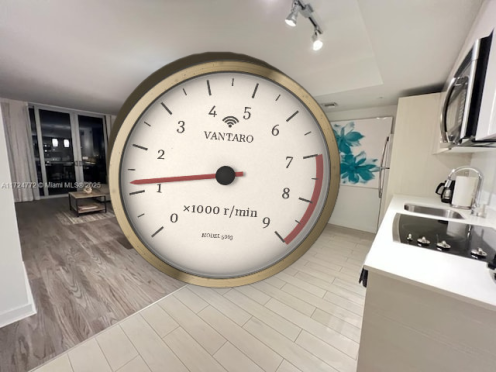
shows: 1250 rpm
